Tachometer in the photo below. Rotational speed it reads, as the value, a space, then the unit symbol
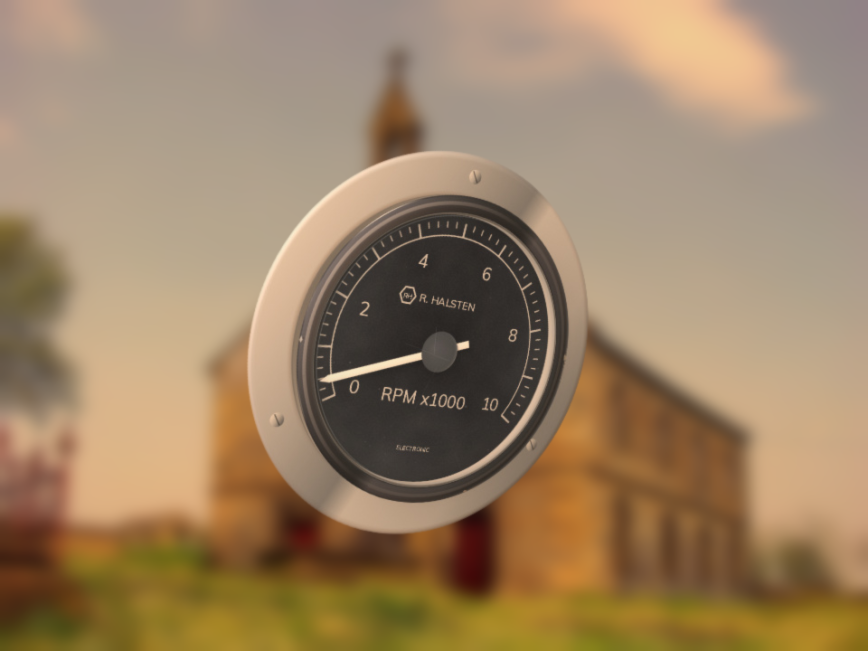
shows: 400 rpm
